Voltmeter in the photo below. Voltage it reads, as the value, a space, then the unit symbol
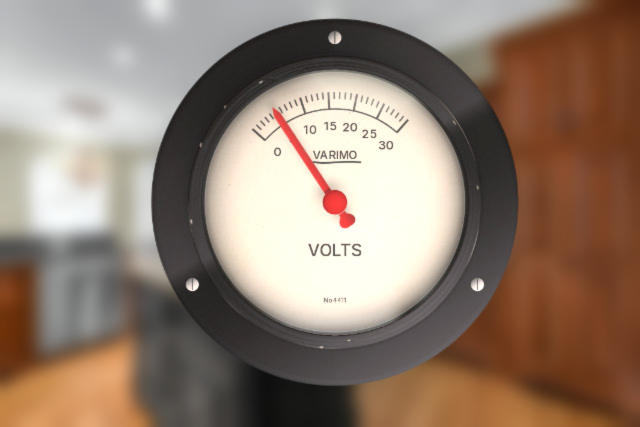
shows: 5 V
